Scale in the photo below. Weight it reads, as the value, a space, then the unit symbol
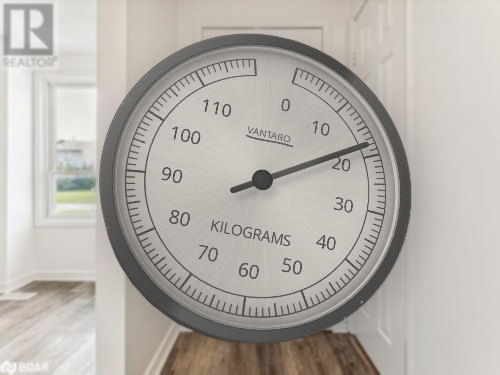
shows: 18 kg
